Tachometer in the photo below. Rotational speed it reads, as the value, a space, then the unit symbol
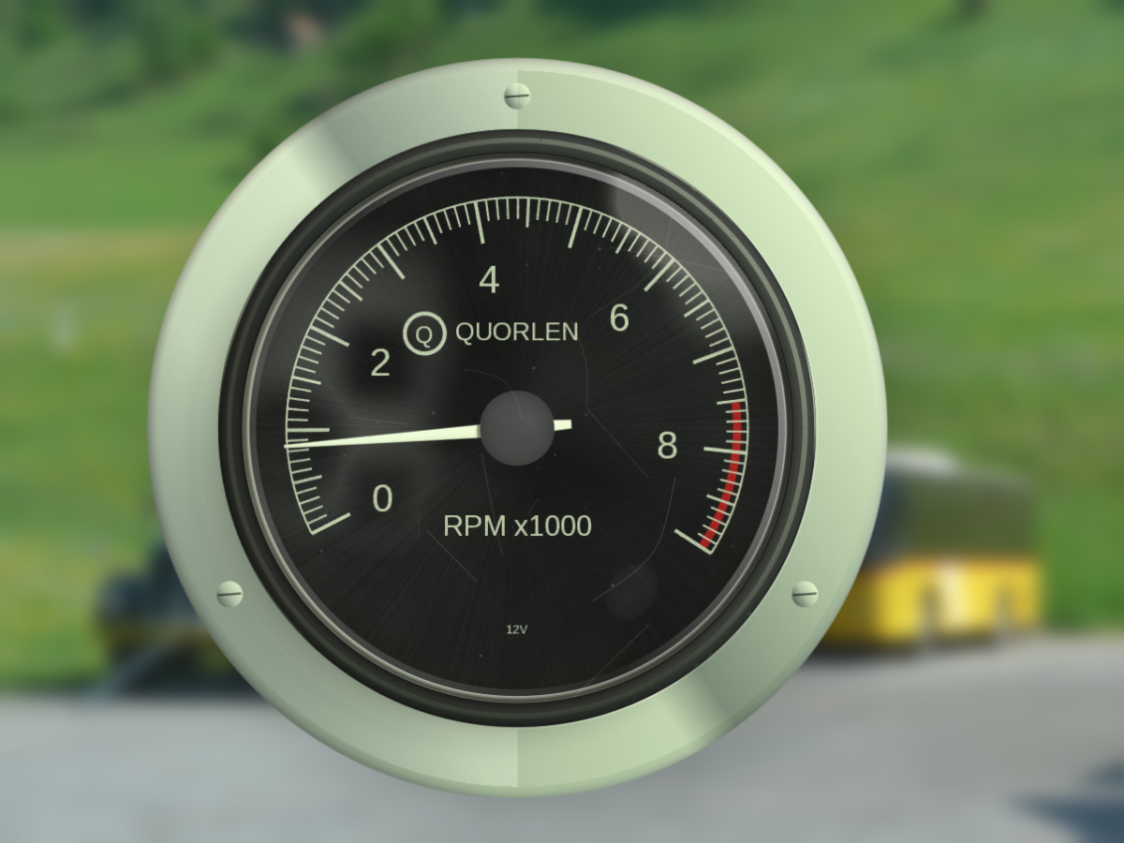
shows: 850 rpm
